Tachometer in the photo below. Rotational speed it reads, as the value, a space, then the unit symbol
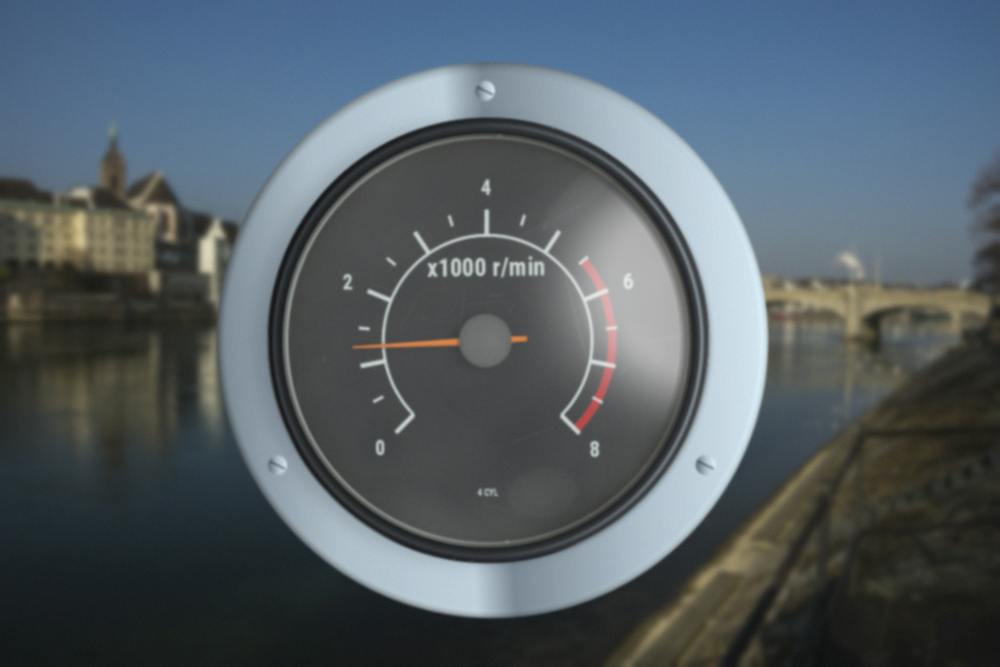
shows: 1250 rpm
